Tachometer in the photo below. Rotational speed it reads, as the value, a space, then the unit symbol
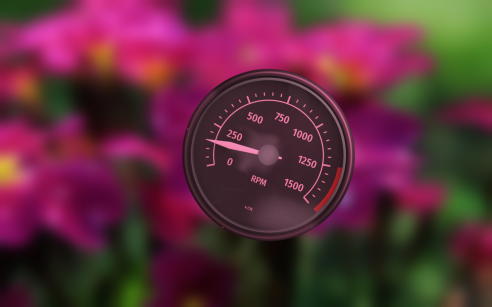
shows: 150 rpm
